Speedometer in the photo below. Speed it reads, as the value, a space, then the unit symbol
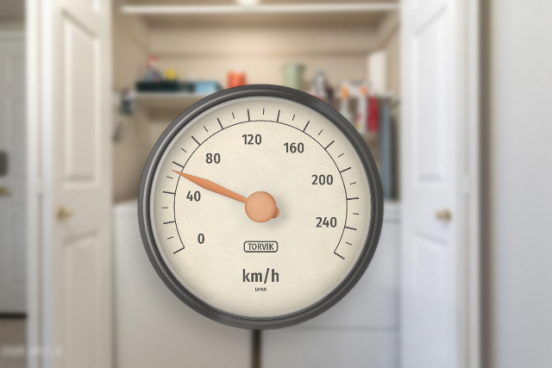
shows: 55 km/h
